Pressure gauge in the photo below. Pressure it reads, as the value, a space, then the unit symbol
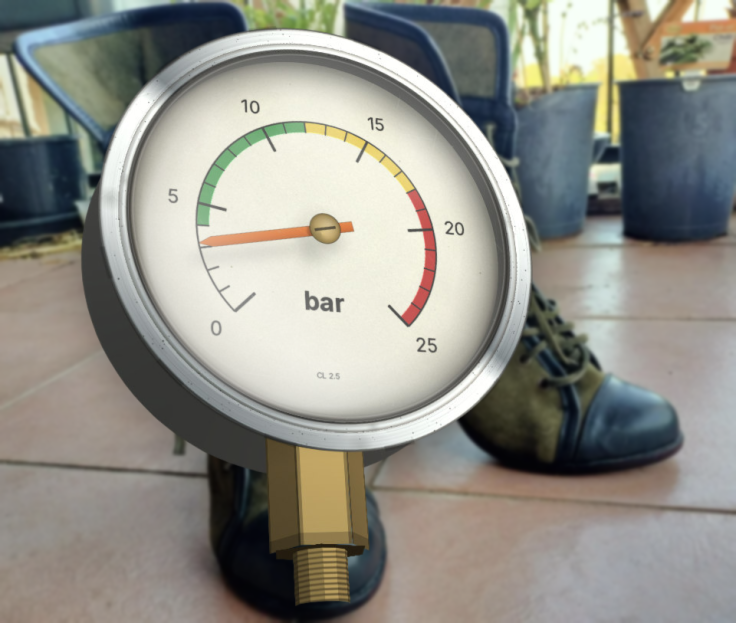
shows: 3 bar
